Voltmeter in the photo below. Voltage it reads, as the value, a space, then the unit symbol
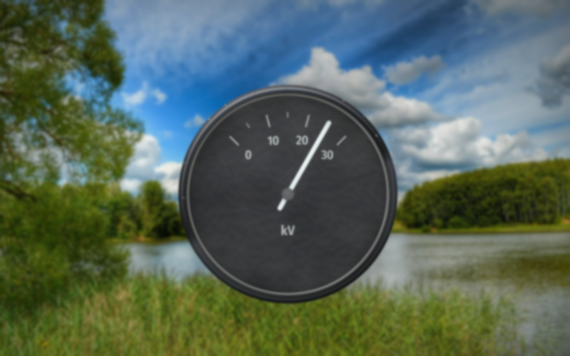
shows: 25 kV
